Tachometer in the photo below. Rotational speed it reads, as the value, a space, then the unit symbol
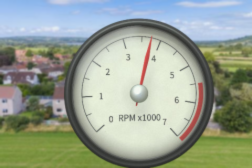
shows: 3750 rpm
